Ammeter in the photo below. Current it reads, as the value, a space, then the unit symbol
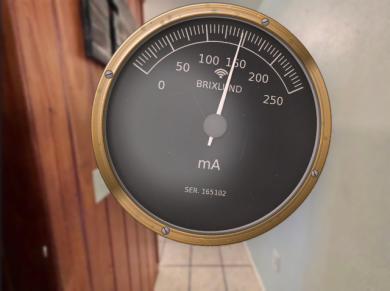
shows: 145 mA
